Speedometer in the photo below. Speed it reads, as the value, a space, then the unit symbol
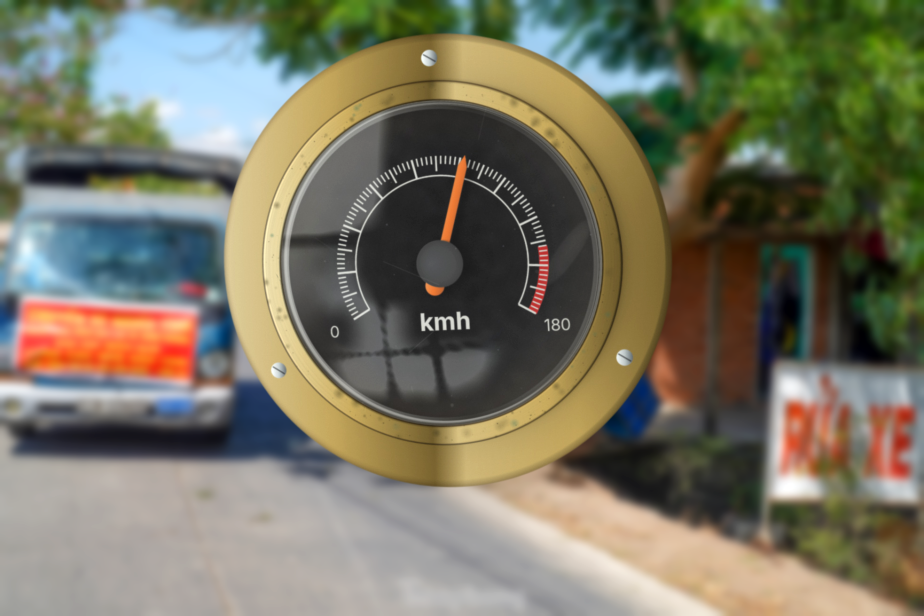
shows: 102 km/h
